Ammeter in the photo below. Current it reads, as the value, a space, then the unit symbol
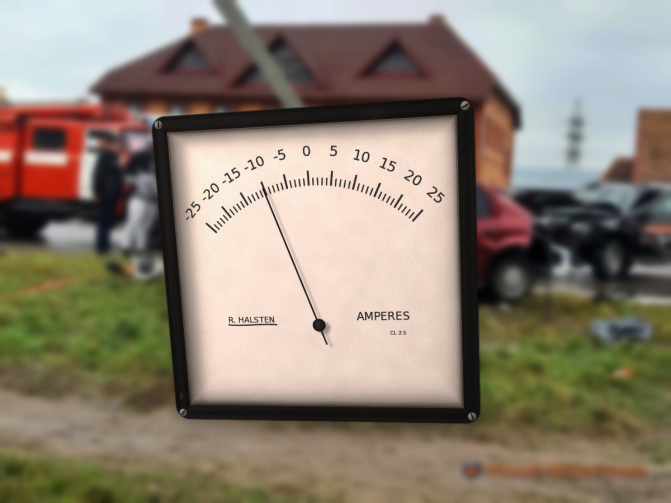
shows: -10 A
